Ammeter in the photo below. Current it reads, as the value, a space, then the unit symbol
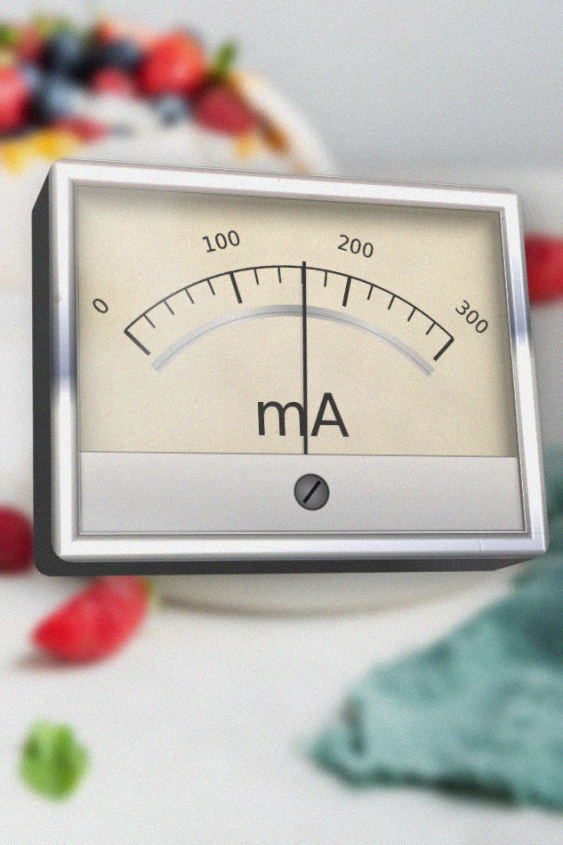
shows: 160 mA
